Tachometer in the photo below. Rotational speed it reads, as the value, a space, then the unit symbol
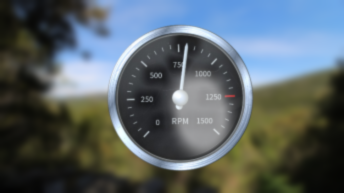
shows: 800 rpm
